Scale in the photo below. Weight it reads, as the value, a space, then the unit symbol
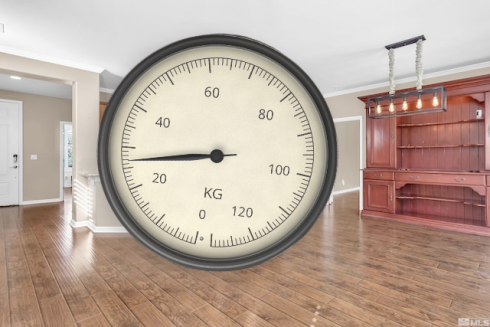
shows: 27 kg
